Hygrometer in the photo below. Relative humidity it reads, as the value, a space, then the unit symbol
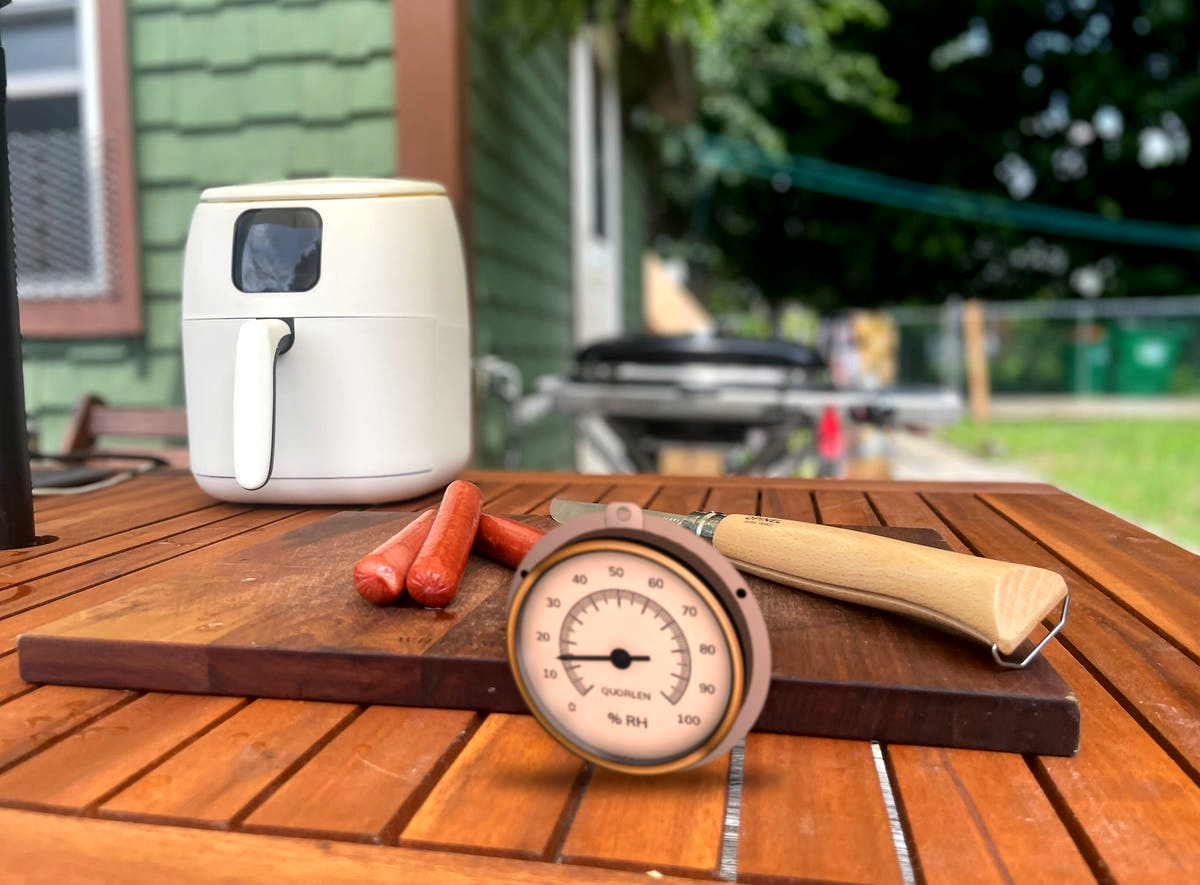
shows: 15 %
